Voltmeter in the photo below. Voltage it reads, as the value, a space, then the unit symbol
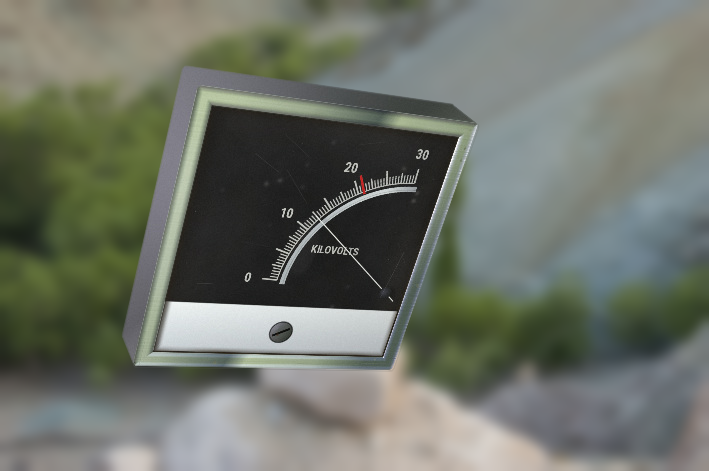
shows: 12.5 kV
